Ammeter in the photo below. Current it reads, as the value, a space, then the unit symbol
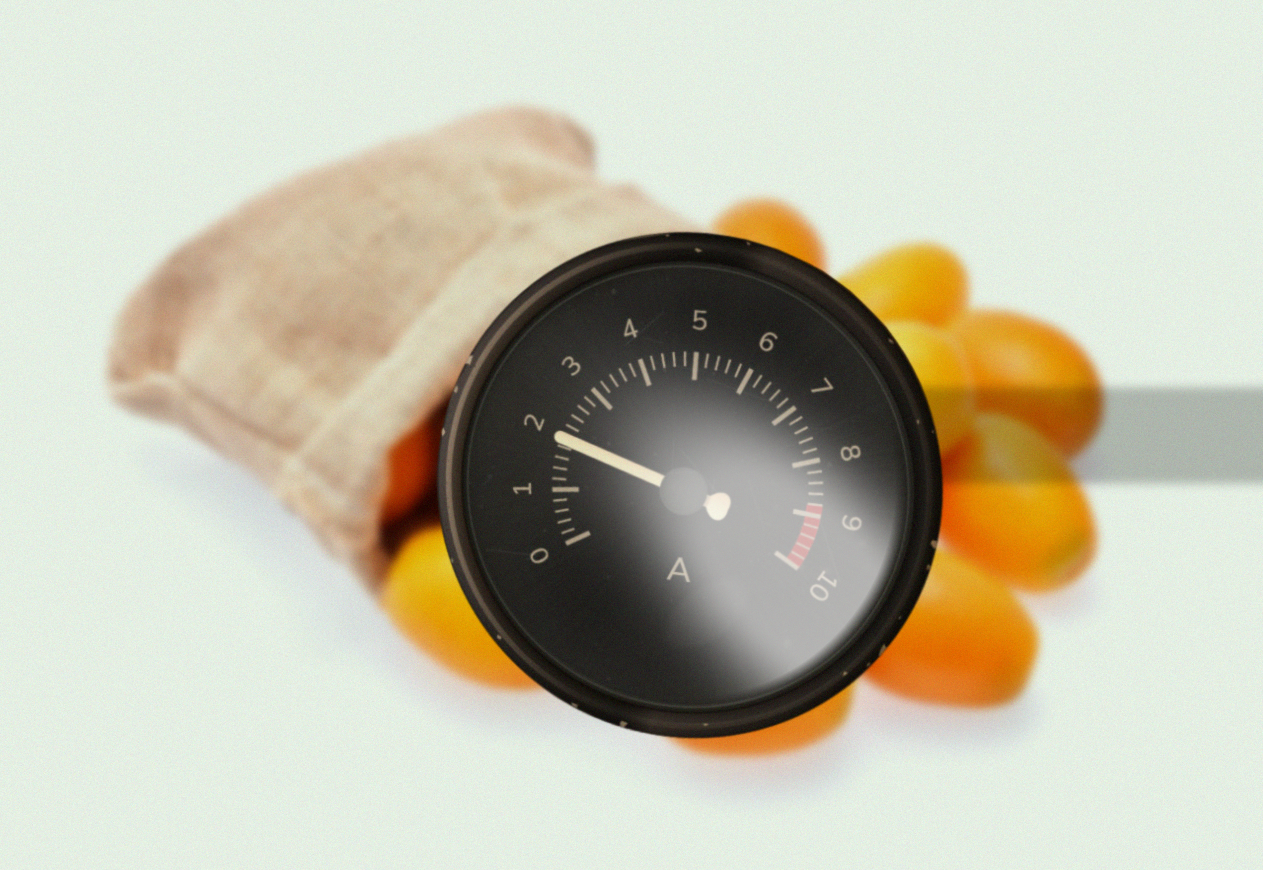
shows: 2 A
